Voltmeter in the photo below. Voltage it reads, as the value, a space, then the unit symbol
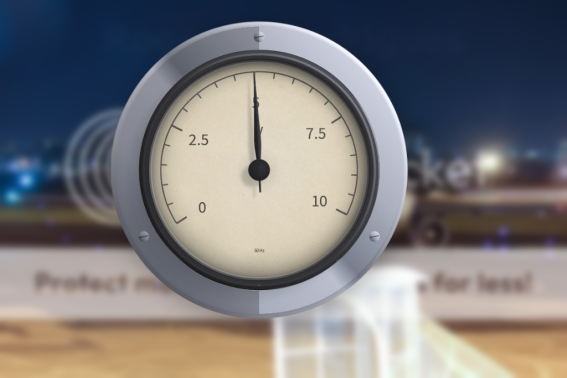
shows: 5 V
